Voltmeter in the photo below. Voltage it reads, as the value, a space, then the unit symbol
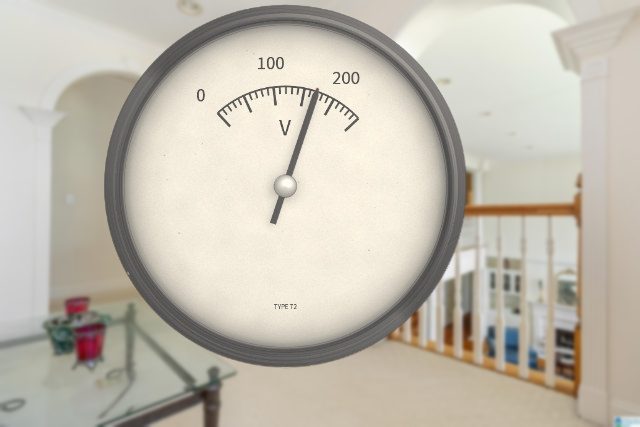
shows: 170 V
